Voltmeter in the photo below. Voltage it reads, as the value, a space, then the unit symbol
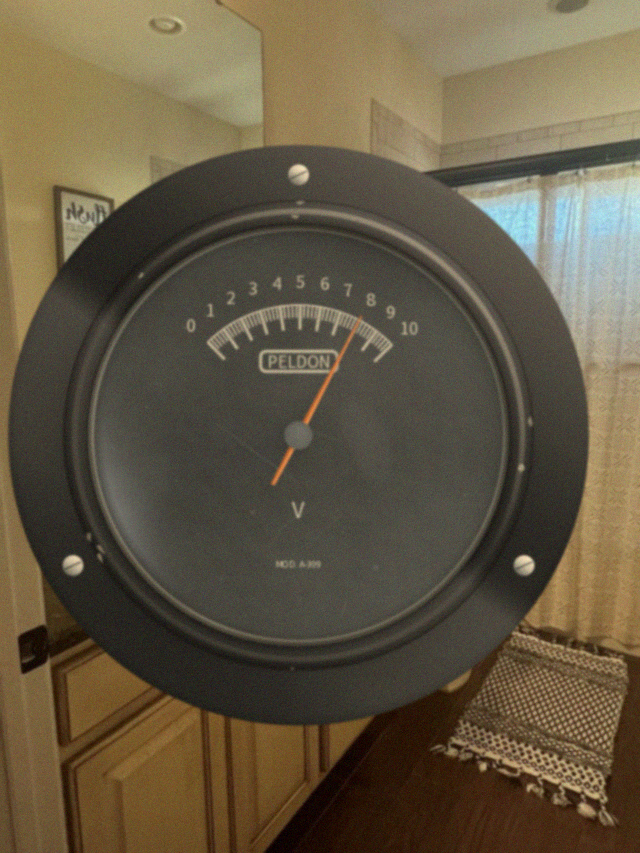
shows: 8 V
